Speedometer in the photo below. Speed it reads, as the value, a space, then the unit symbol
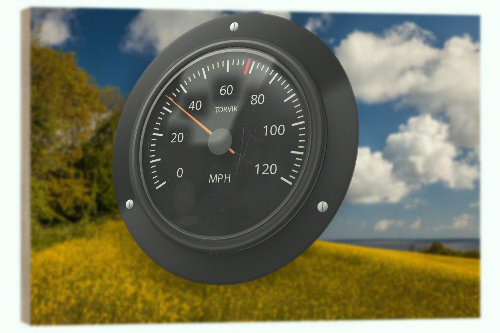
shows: 34 mph
